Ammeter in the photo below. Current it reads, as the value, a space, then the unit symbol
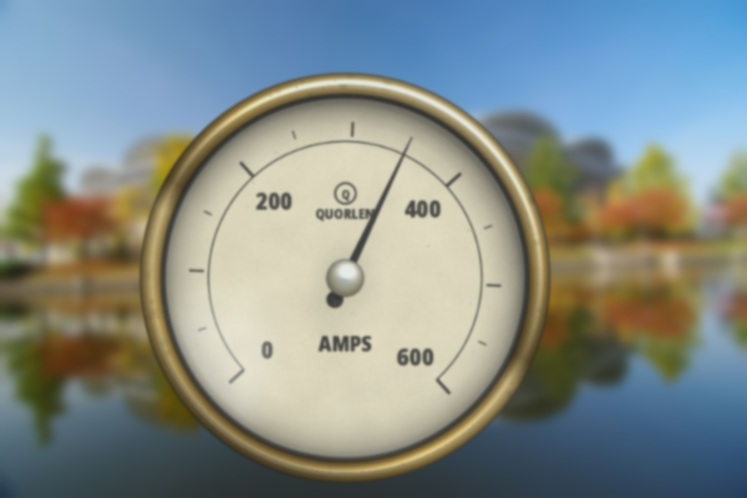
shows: 350 A
